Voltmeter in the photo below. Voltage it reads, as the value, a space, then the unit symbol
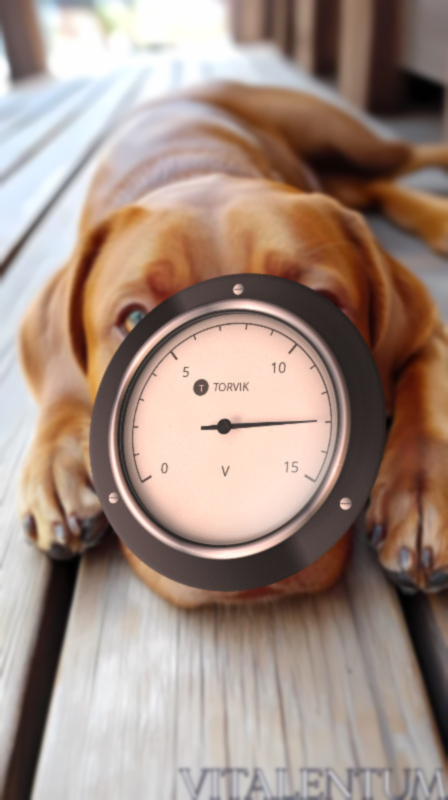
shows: 13 V
